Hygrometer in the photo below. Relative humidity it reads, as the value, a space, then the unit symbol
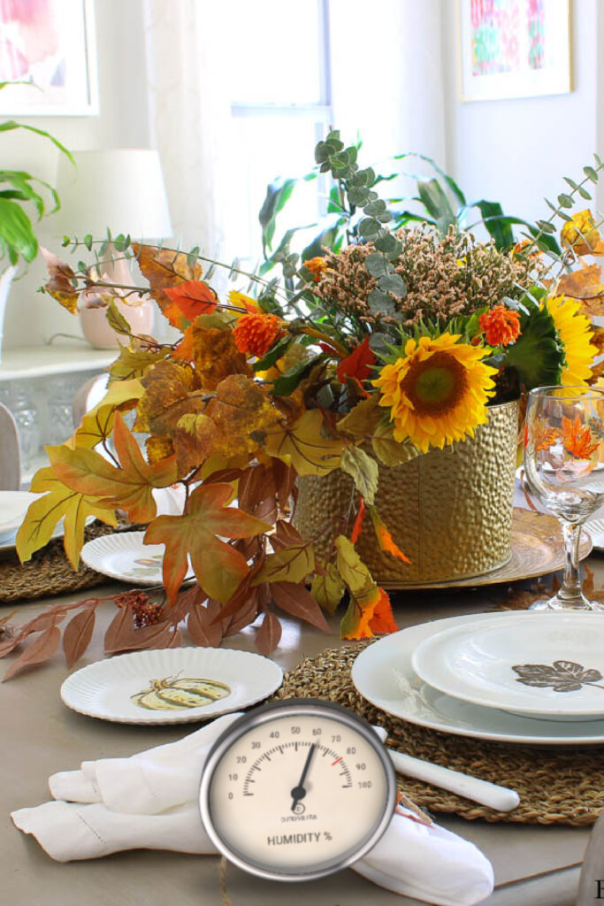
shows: 60 %
